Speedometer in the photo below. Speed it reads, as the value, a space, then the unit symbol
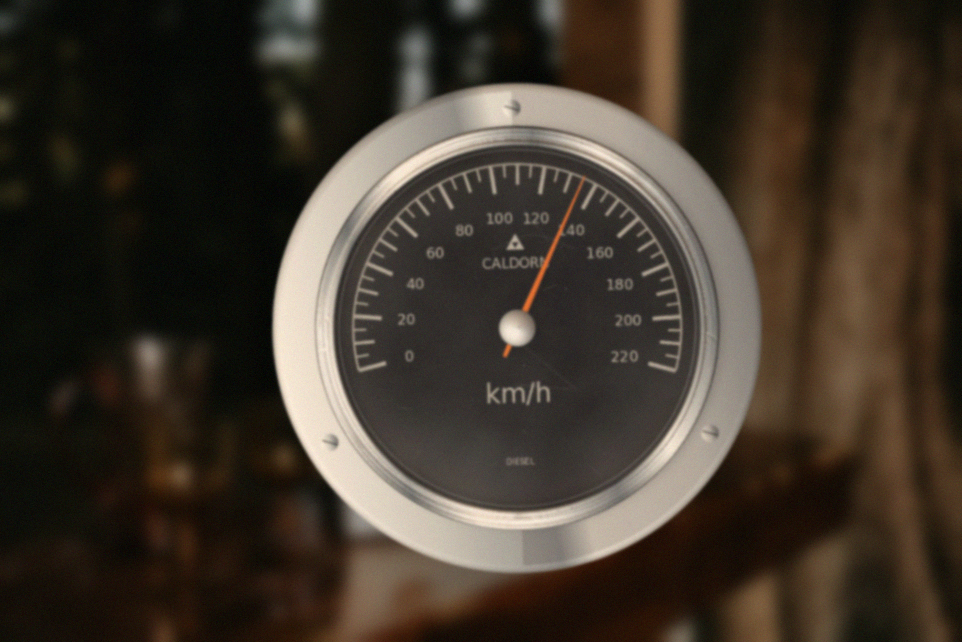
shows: 135 km/h
